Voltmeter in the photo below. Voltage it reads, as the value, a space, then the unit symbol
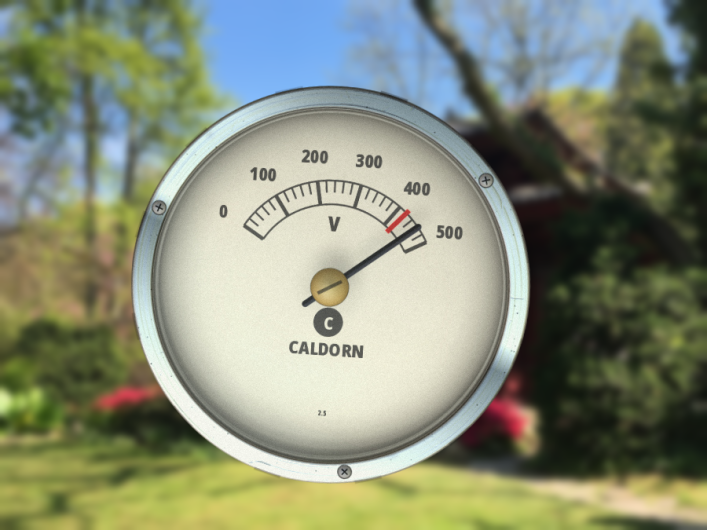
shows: 460 V
